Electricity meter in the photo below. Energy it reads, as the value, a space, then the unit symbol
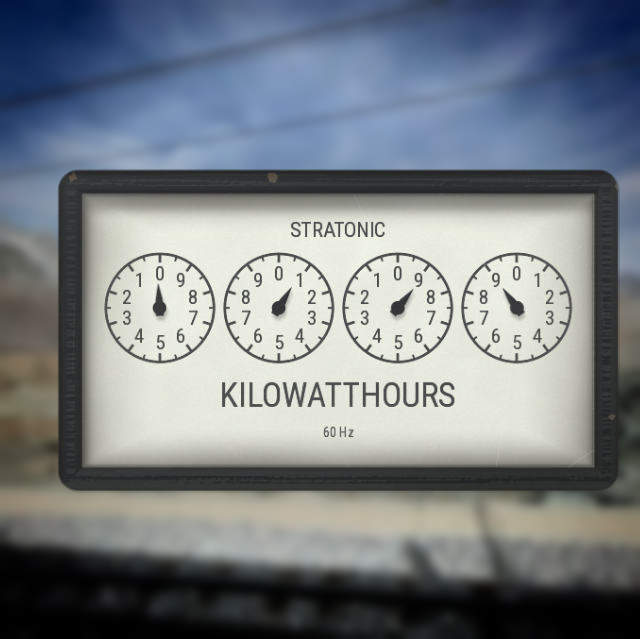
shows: 89 kWh
